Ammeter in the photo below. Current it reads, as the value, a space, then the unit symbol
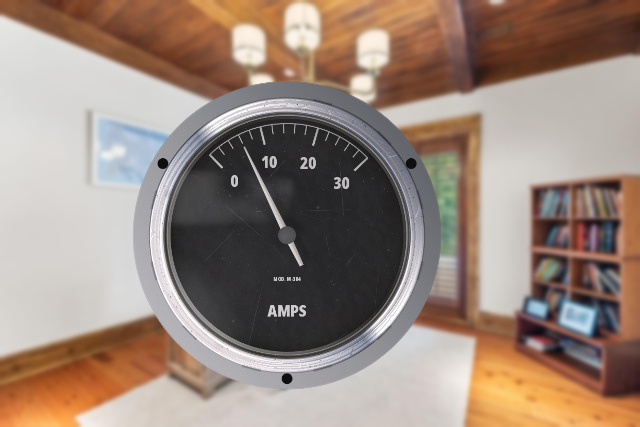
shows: 6 A
